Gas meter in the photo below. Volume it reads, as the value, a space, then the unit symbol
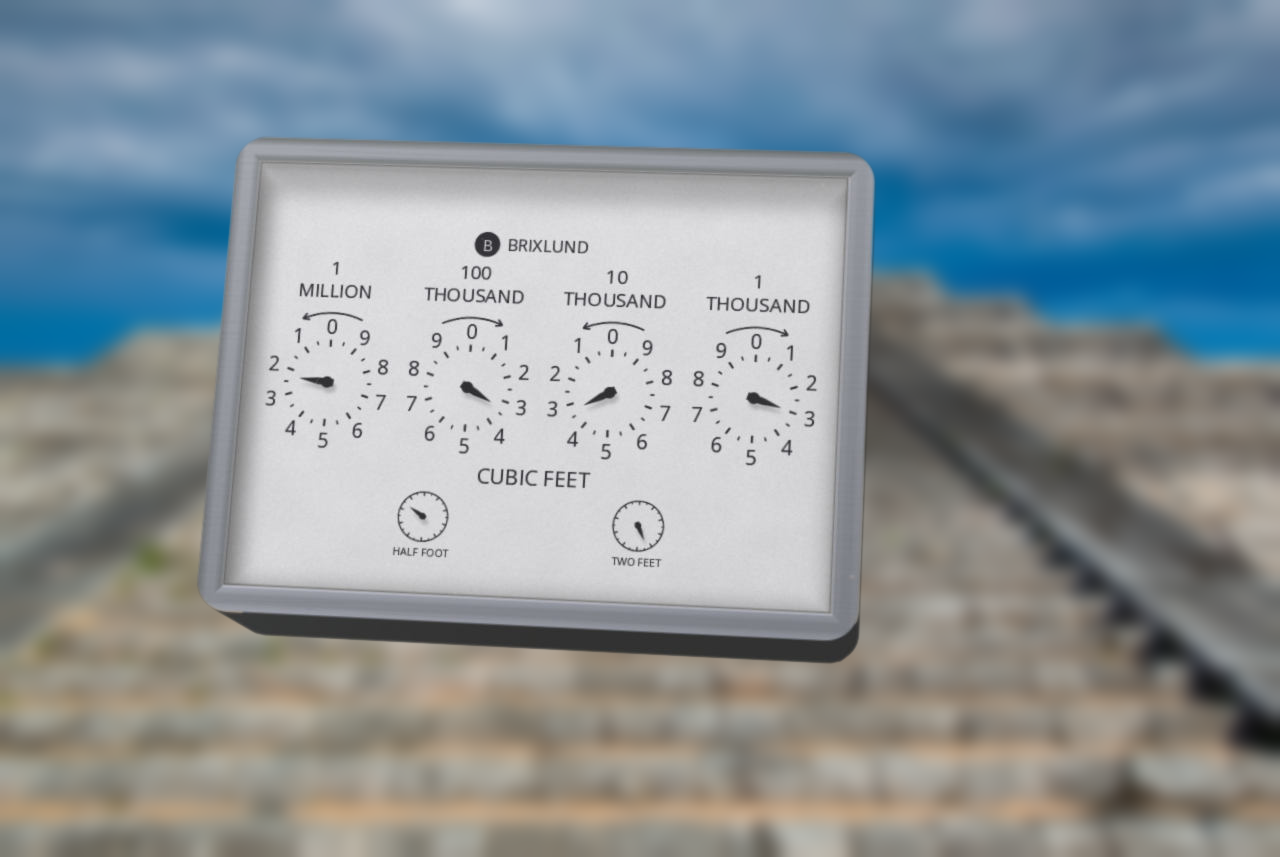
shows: 233300 ft³
